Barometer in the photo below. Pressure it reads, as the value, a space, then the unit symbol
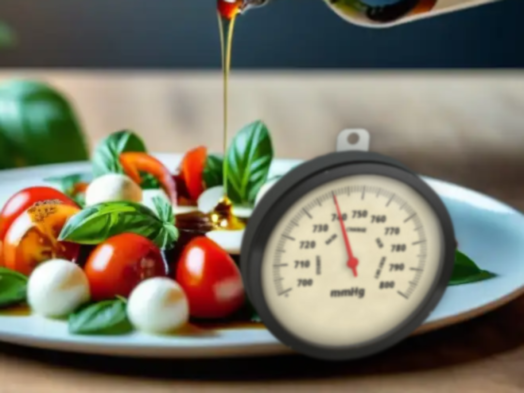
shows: 740 mmHg
